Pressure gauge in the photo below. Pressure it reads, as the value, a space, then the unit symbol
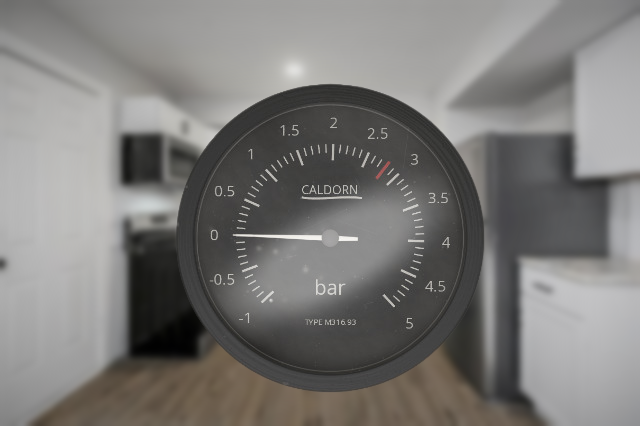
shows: 0 bar
